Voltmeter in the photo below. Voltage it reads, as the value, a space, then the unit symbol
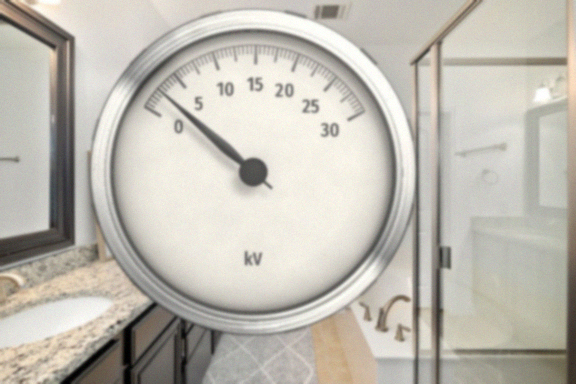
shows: 2.5 kV
